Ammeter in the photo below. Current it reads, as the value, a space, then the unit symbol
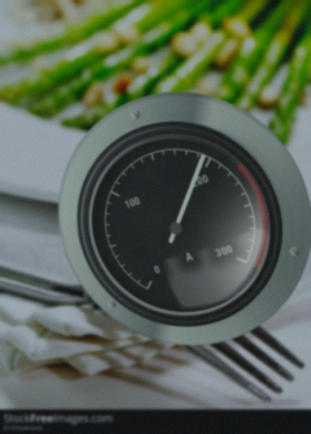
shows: 195 A
